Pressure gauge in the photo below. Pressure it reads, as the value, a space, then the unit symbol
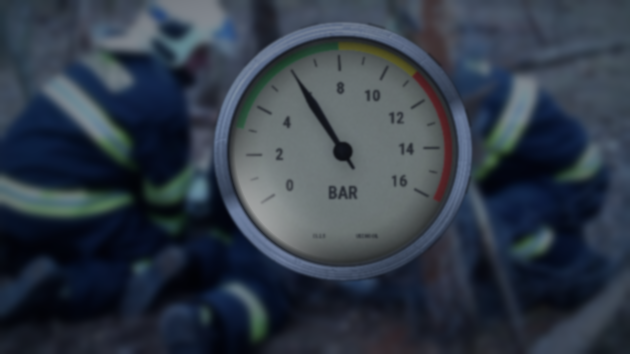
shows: 6 bar
